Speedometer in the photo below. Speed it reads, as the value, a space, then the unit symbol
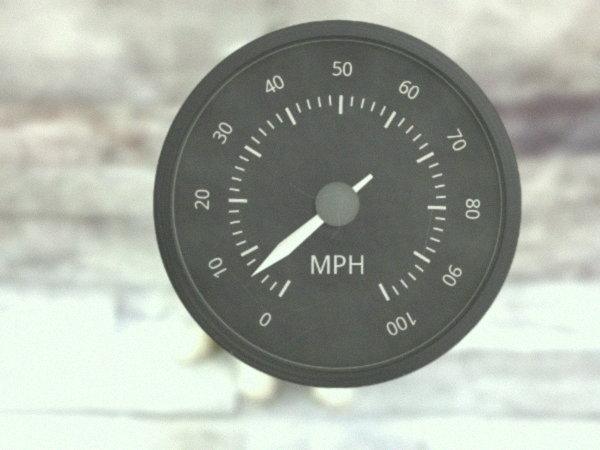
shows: 6 mph
